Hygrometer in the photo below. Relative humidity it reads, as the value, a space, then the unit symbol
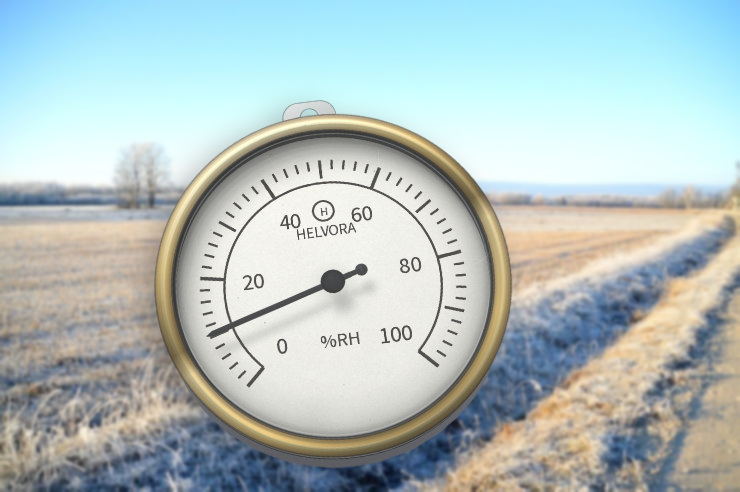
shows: 10 %
